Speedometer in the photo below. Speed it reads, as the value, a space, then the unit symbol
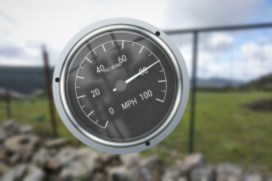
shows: 80 mph
